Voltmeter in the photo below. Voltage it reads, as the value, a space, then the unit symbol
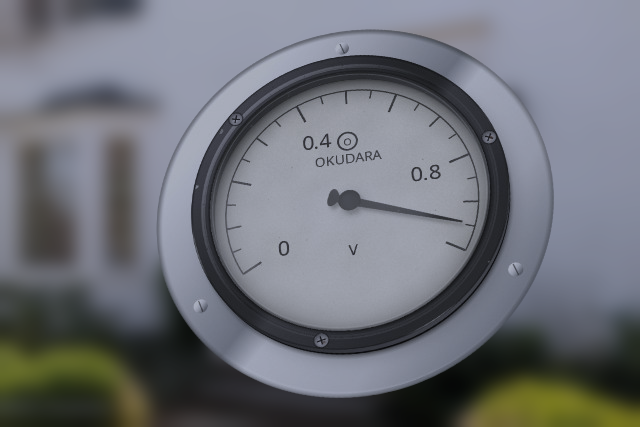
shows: 0.95 V
